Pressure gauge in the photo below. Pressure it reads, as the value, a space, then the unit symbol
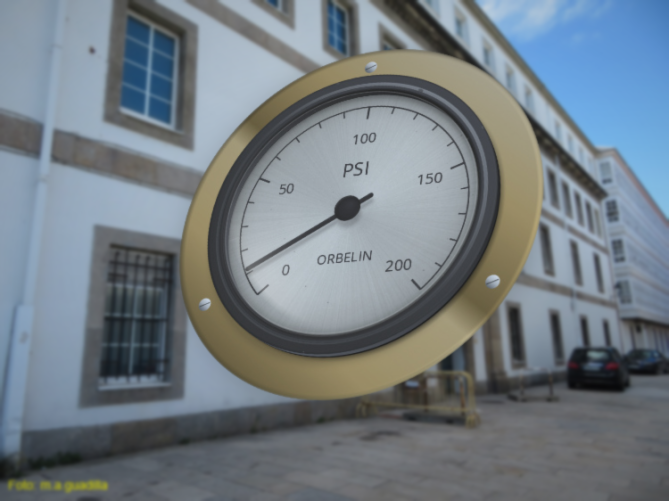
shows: 10 psi
